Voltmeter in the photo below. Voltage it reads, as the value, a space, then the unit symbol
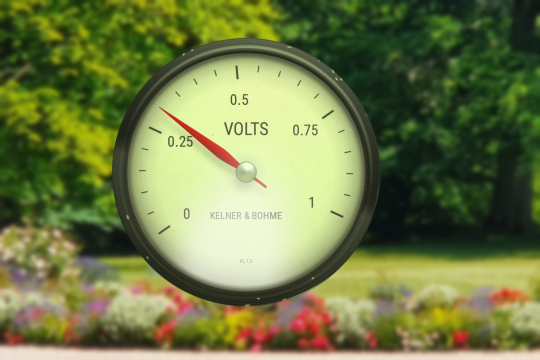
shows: 0.3 V
